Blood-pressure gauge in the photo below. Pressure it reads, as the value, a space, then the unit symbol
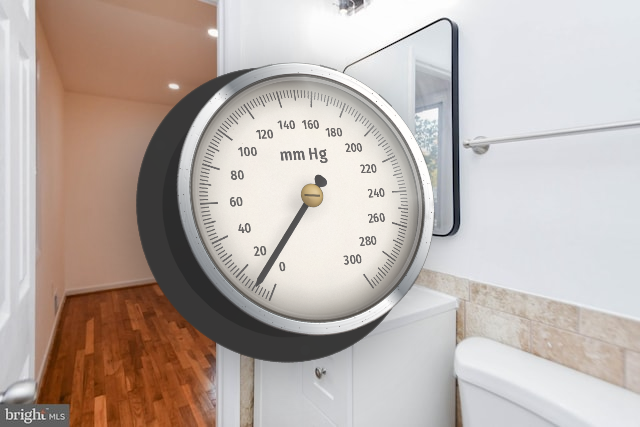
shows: 10 mmHg
